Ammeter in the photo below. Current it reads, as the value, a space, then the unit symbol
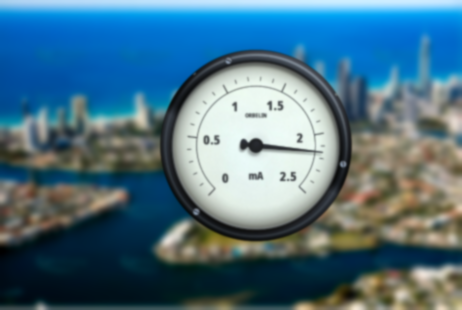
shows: 2.15 mA
